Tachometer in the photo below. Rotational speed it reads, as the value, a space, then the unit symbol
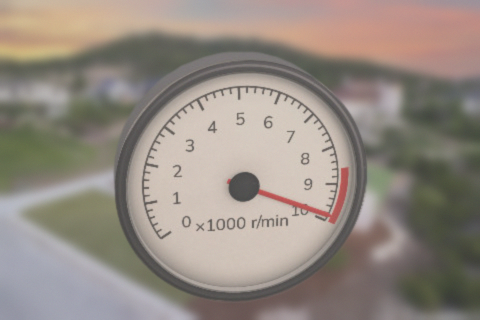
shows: 9800 rpm
